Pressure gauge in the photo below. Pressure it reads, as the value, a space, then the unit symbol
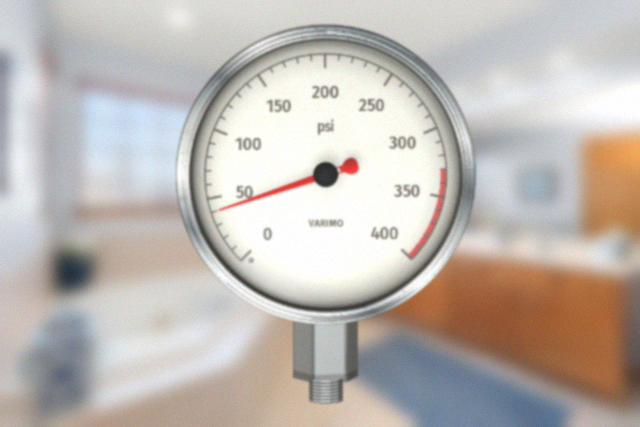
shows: 40 psi
